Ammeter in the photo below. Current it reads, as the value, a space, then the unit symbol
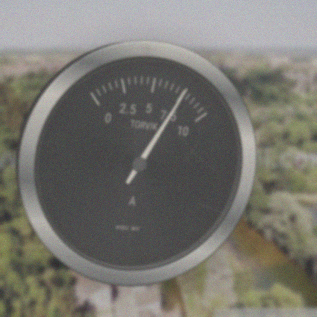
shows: 7.5 A
